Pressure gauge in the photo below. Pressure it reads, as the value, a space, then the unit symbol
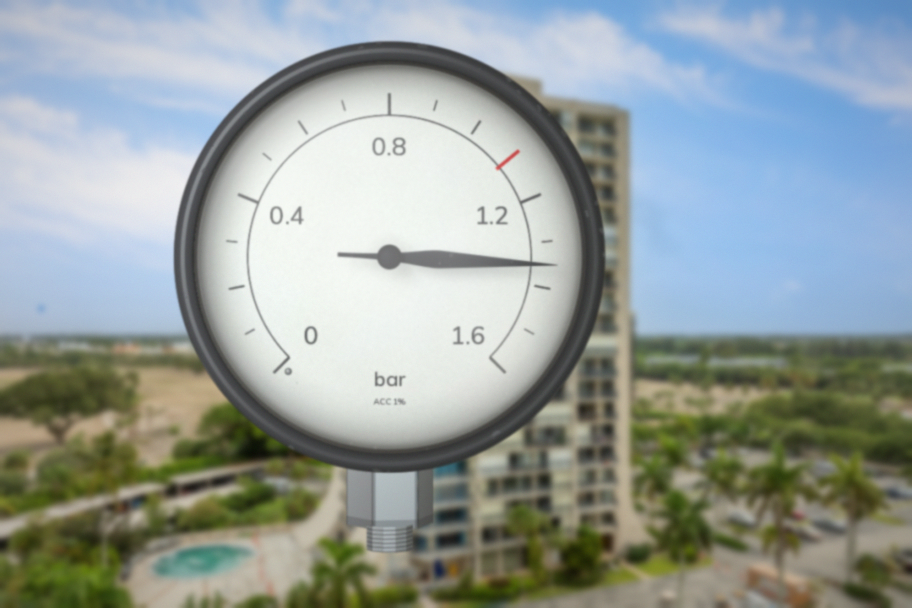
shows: 1.35 bar
